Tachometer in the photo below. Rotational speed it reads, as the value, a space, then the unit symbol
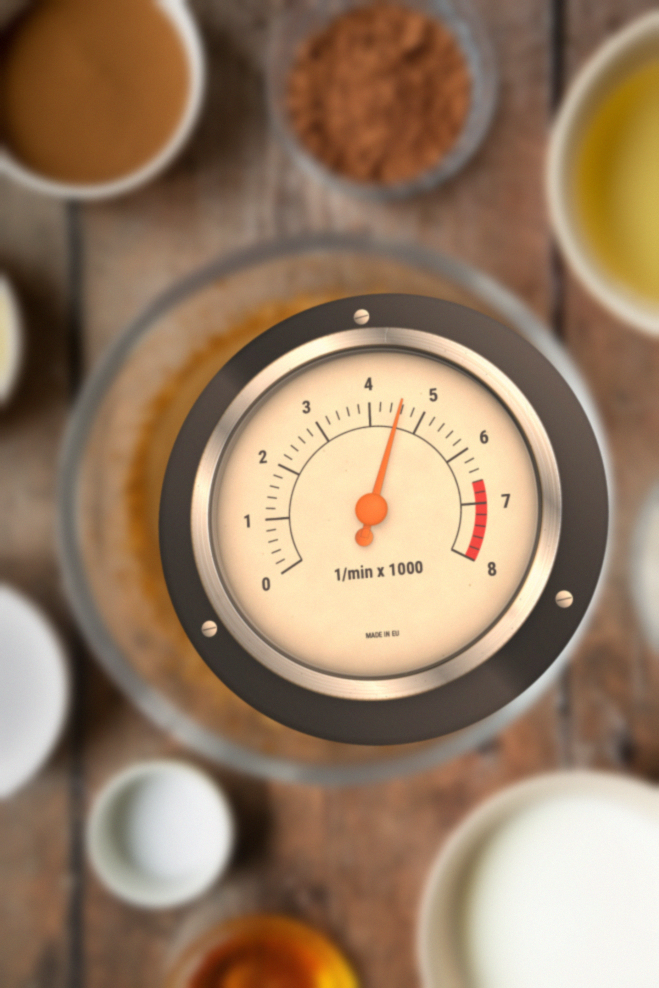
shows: 4600 rpm
